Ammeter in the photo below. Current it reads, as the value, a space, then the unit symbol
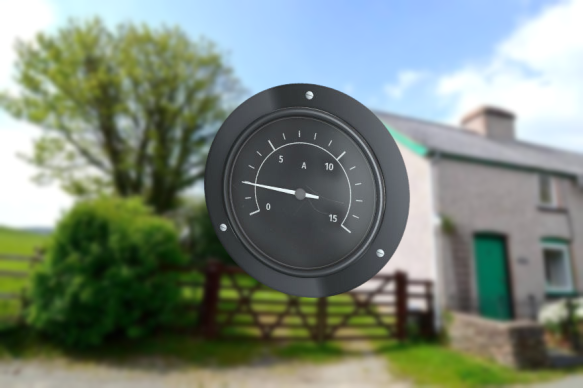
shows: 2 A
